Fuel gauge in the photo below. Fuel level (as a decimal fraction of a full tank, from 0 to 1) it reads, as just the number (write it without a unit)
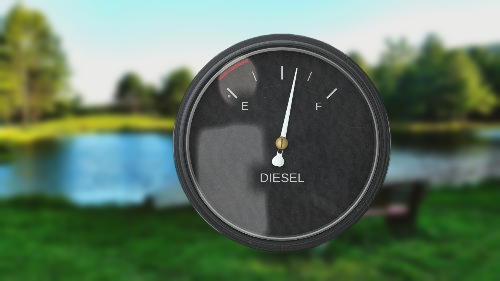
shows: 0.625
